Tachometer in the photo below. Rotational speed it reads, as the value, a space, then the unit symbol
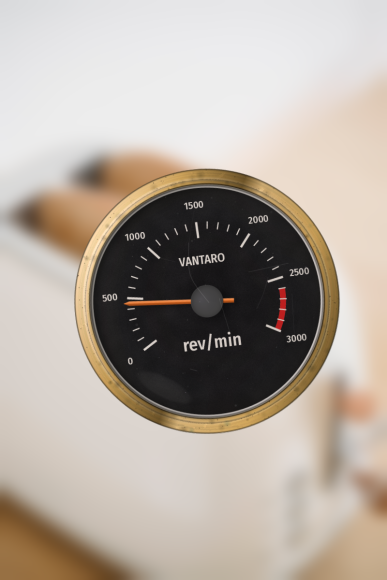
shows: 450 rpm
